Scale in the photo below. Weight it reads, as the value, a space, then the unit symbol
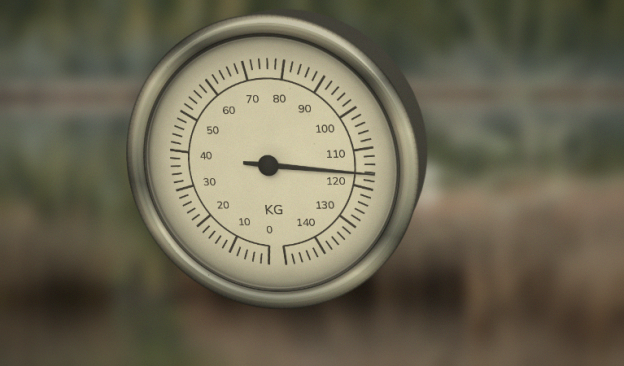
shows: 116 kg
